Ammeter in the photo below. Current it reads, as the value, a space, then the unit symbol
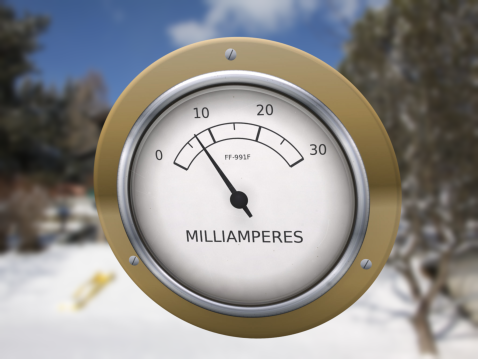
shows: 7.5 mA
